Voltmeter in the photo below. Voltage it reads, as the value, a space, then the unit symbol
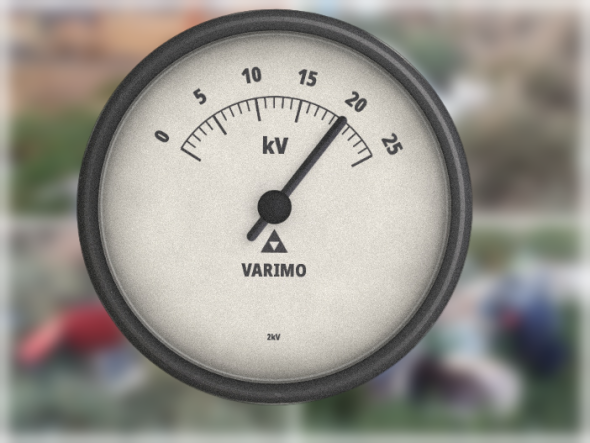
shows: 20 kV
